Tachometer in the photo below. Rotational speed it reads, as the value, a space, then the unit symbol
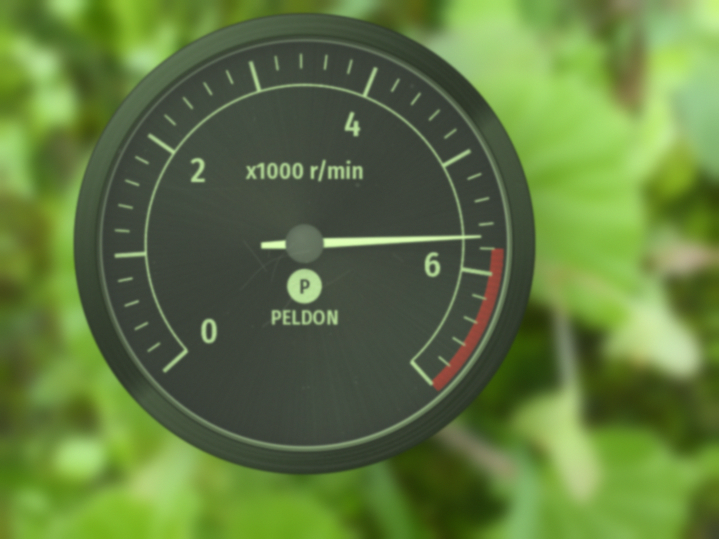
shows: 5700 rpm
